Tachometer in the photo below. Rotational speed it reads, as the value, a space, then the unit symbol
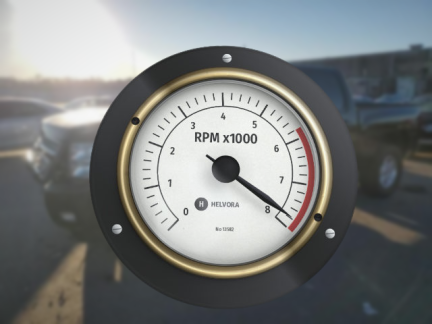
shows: 7800 rpm
